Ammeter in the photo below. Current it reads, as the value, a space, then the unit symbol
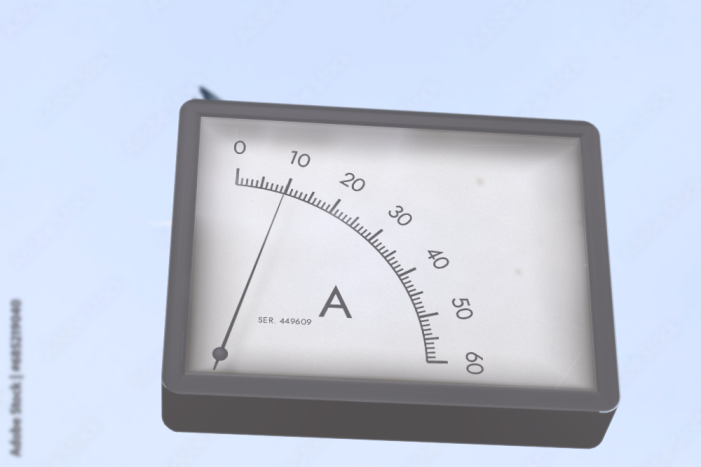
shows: 10 A
